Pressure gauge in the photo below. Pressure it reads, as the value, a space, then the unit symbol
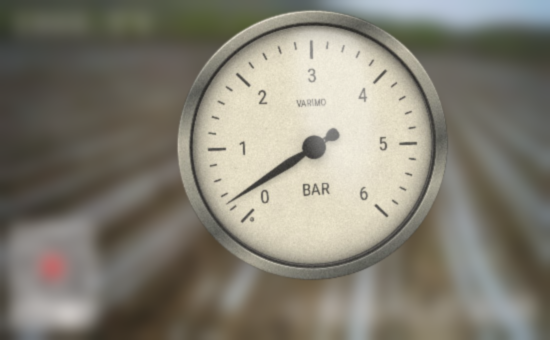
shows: 0.3 bar
